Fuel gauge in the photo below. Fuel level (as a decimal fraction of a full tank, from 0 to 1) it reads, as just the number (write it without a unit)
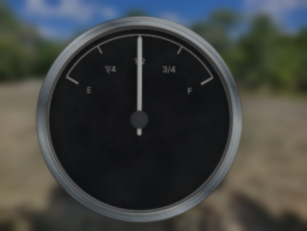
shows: 0.5
